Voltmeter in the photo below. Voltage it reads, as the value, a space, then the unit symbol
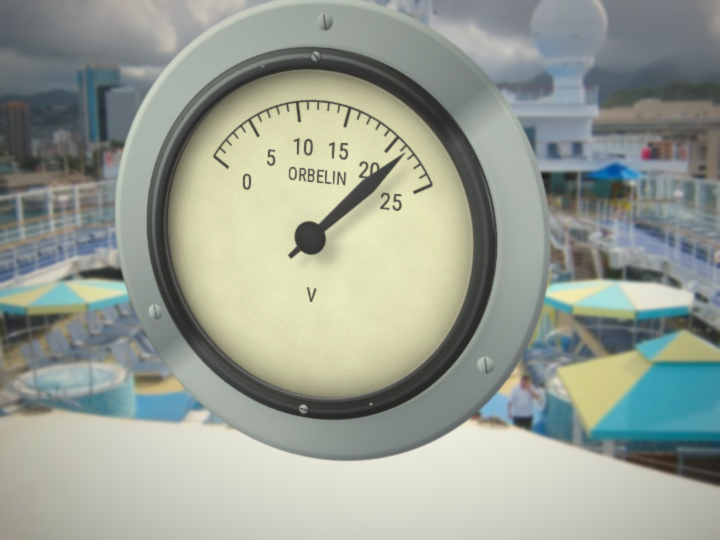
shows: 21.5 V
